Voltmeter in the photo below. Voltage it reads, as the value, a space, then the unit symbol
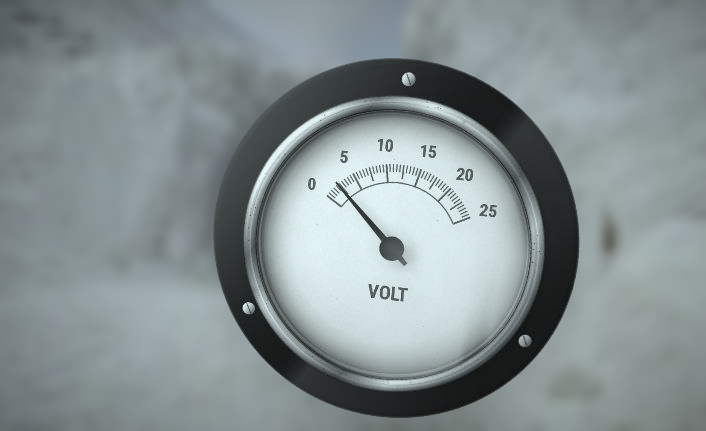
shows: 2.5 V
